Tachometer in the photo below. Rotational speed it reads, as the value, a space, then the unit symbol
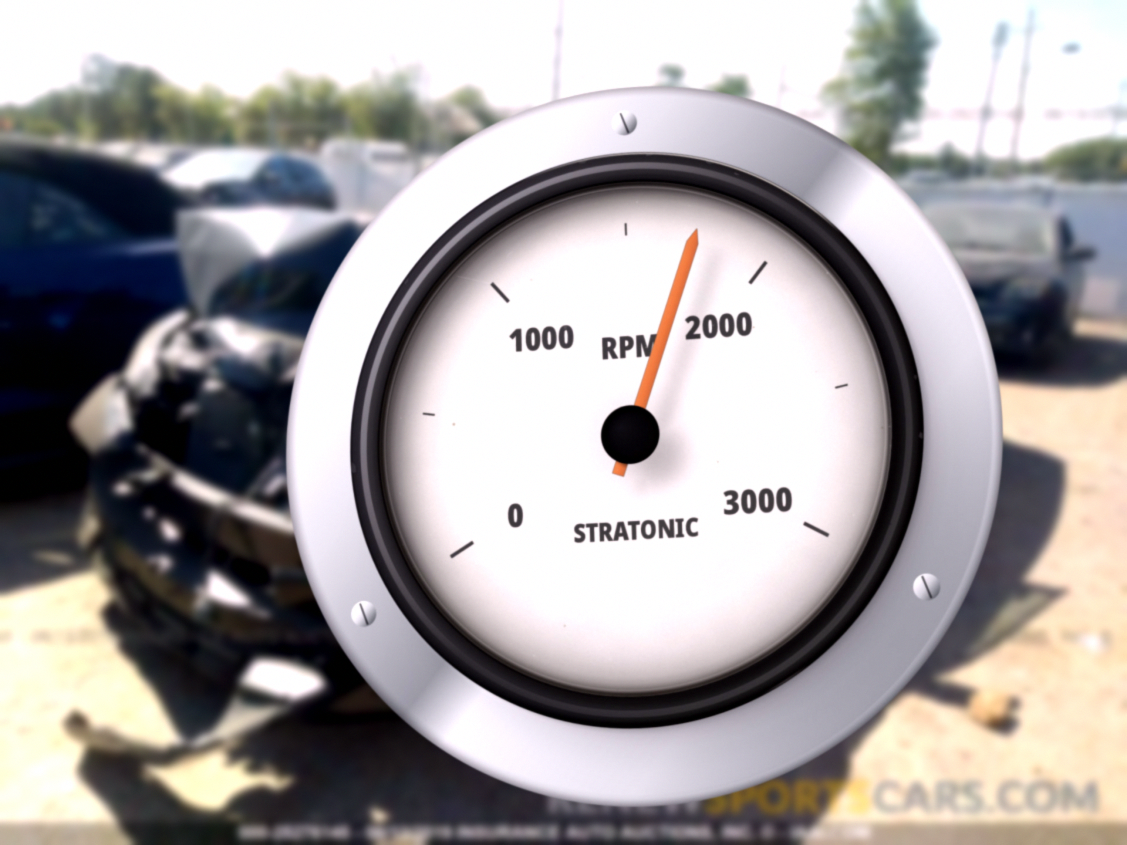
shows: 1750 rpm
